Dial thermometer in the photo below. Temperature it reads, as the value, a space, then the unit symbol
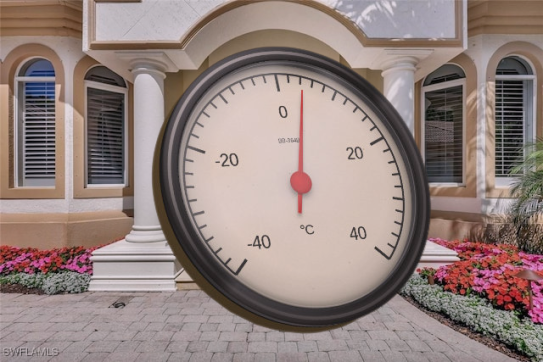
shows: 4 °C
